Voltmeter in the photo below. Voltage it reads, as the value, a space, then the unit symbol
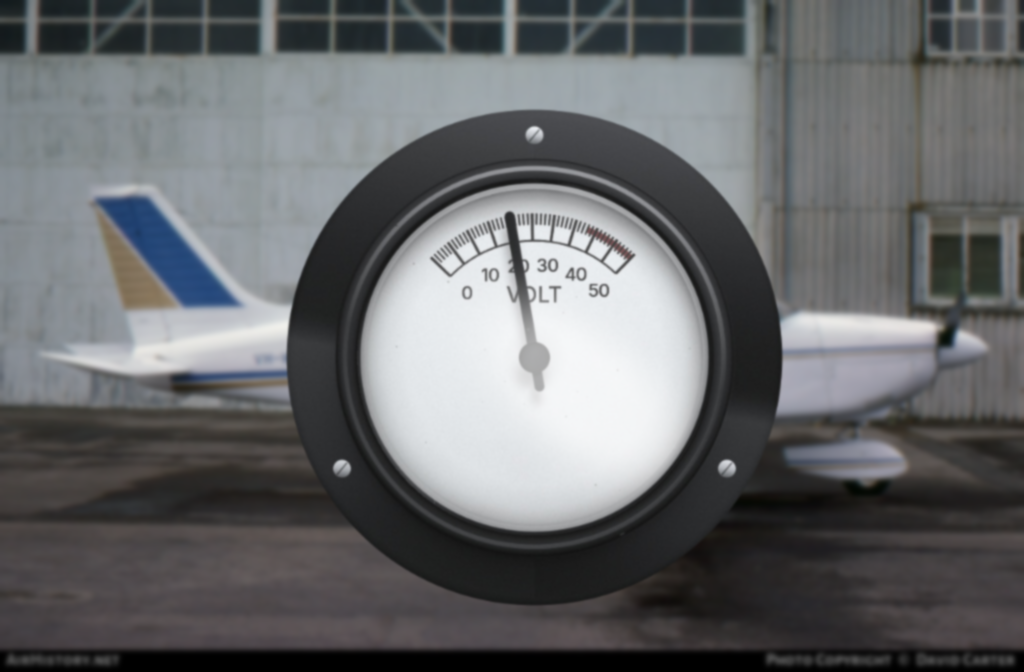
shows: 20 V
